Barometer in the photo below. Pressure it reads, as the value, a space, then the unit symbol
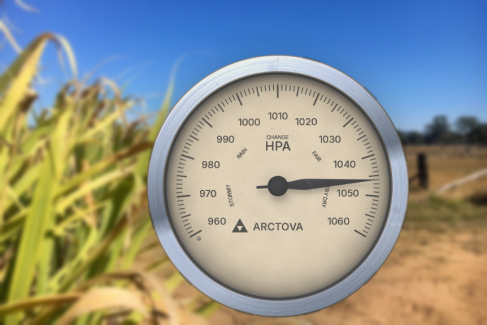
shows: 1046 hPa
